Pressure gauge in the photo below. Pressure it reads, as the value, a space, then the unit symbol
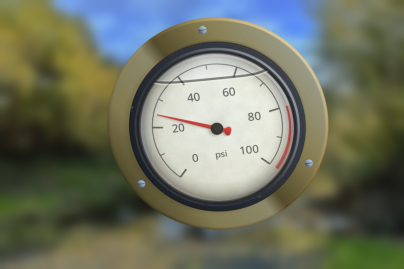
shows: 25 psi
